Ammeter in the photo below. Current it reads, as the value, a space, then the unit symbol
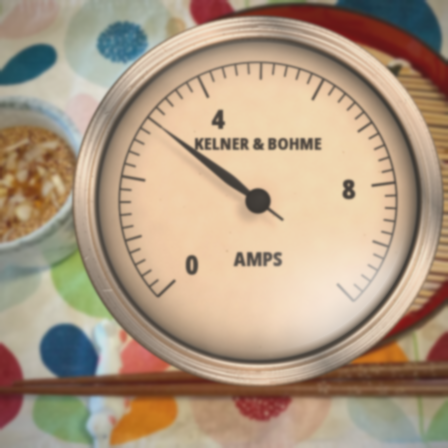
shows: 3 A
